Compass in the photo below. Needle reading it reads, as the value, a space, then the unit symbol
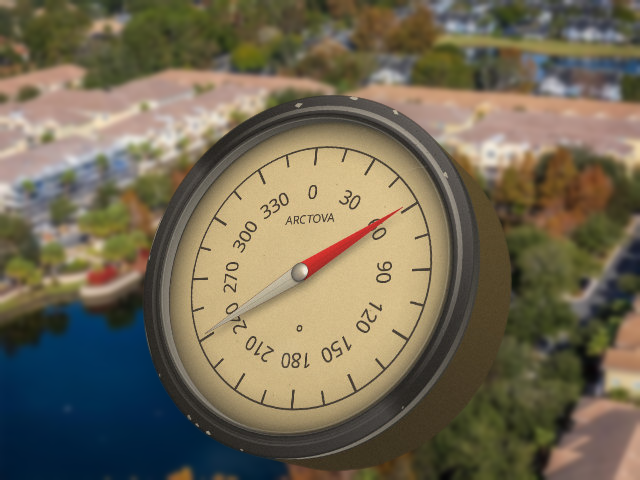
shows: 60 °
